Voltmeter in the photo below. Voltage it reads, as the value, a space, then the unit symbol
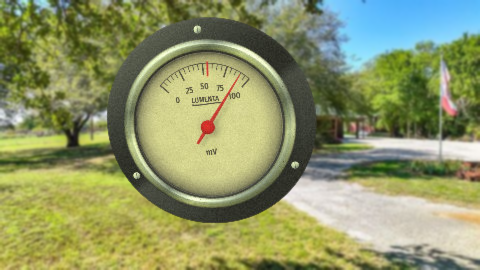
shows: 90 mV
